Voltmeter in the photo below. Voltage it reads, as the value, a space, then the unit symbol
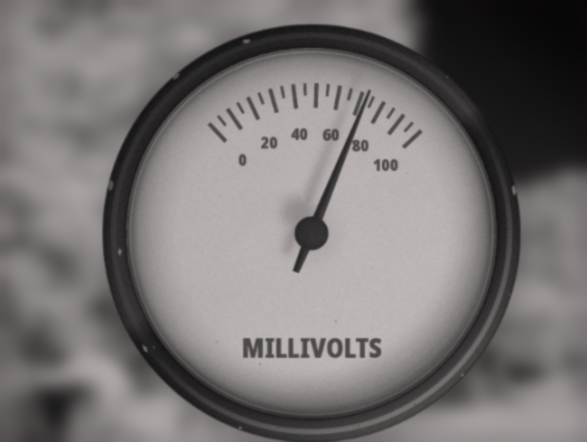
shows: 72.5 mV
